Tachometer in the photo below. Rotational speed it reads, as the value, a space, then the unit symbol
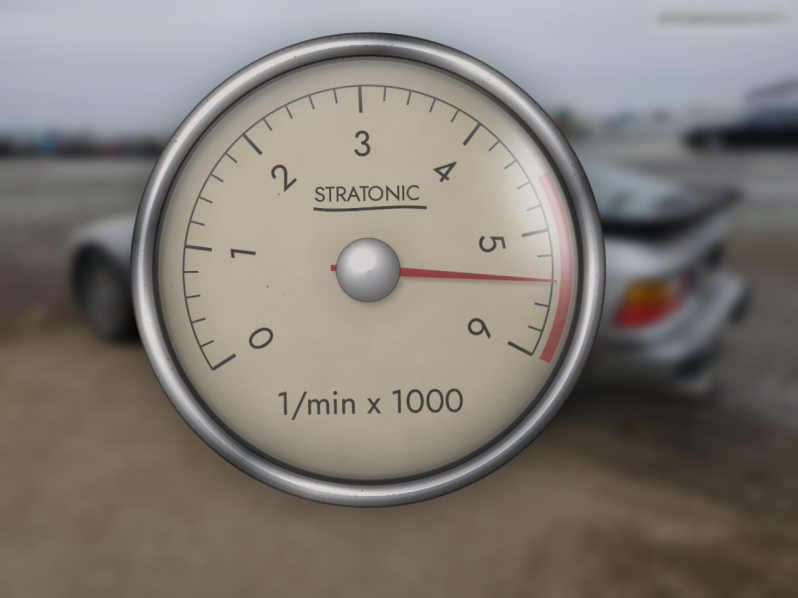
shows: 5400 rpm
